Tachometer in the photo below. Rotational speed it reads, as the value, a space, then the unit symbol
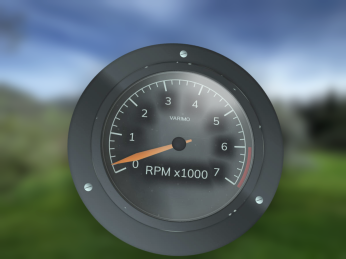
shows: 200 rpm
